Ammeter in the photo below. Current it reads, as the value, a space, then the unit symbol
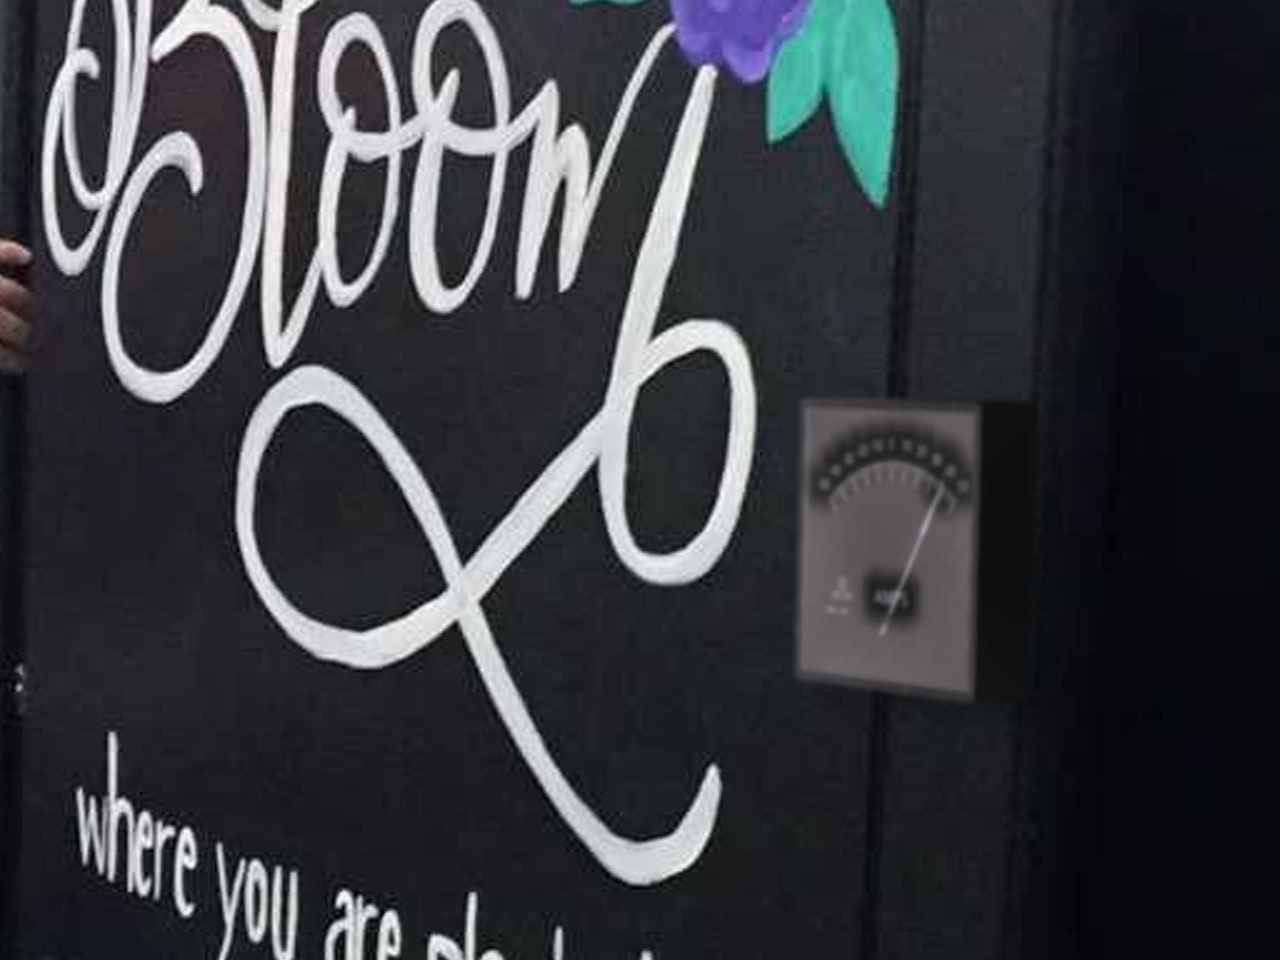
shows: 40 A
